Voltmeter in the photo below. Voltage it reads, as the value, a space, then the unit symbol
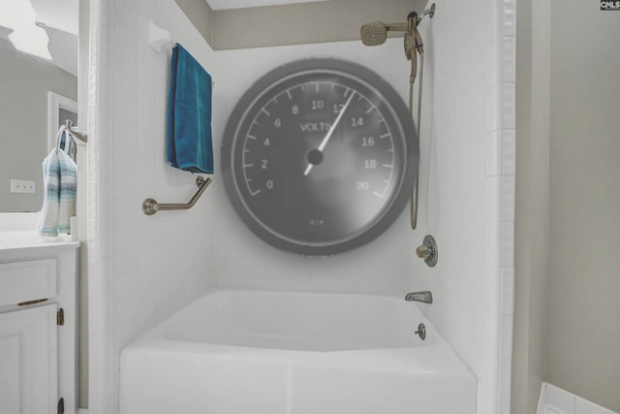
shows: 12.5 V
